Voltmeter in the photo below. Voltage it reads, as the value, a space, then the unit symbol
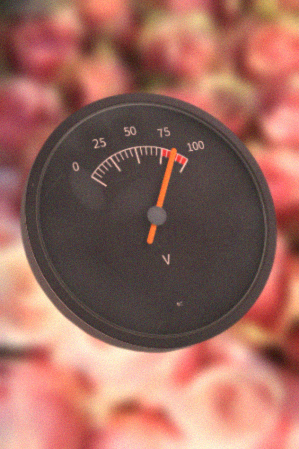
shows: 85 V
